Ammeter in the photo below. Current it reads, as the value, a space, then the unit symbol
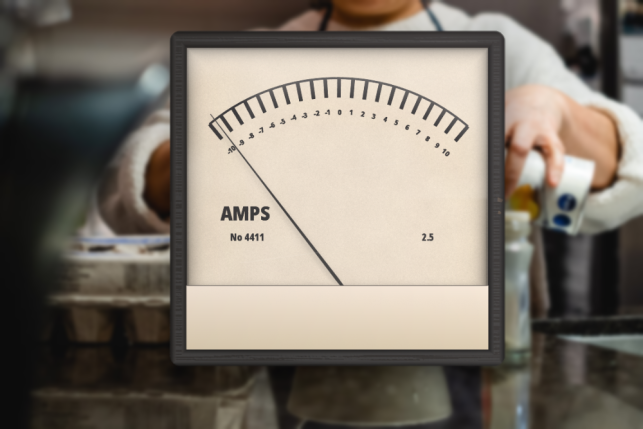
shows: -9.5 A
